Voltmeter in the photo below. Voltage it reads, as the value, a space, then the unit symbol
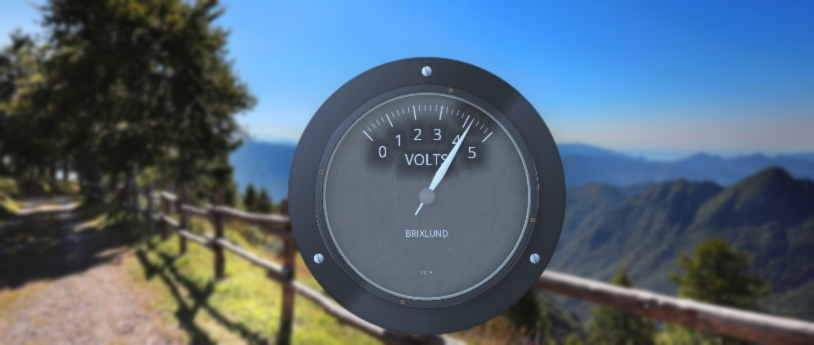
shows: 4.2 V
